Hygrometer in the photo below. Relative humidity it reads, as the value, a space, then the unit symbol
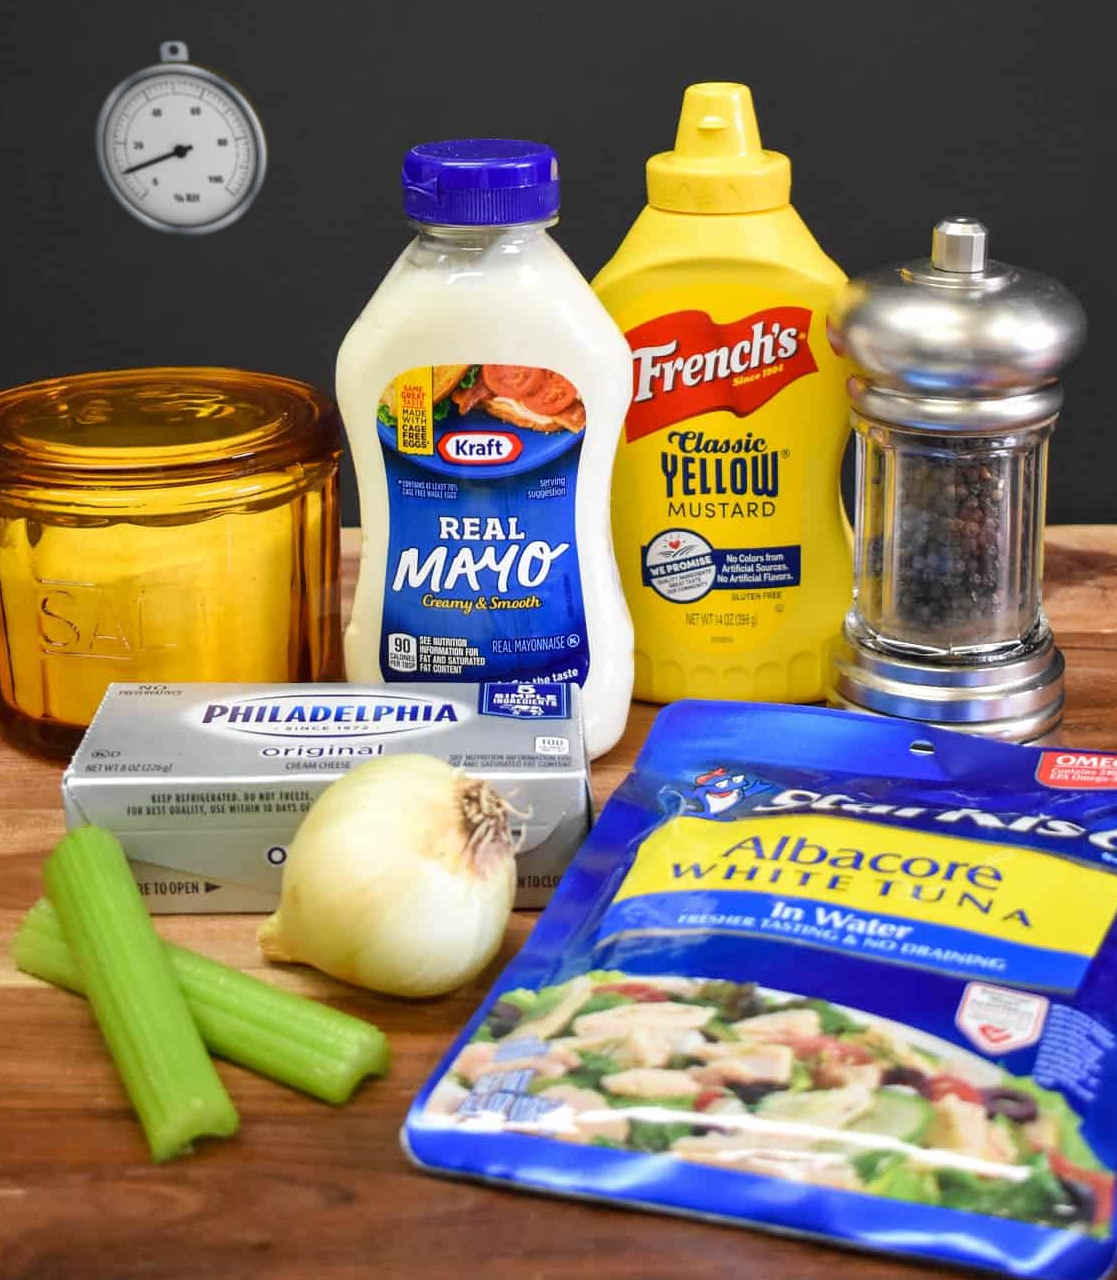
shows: 10 %
